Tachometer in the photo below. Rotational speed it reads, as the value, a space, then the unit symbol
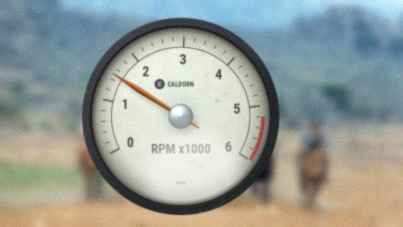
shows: 1500 rpm
